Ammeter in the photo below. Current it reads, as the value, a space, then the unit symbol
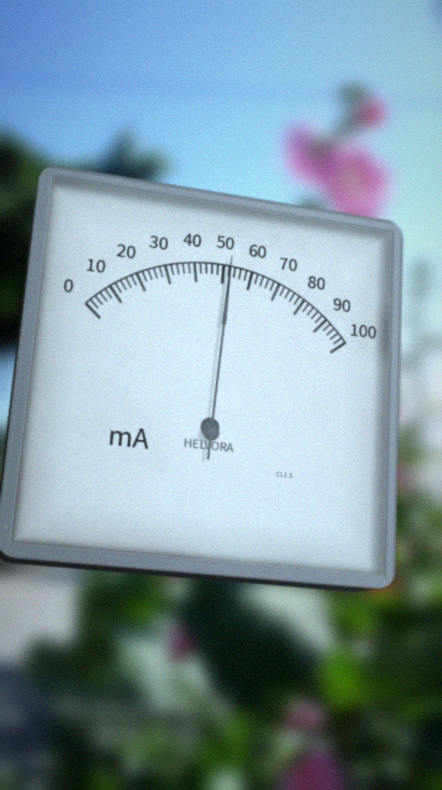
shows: 52 mA
